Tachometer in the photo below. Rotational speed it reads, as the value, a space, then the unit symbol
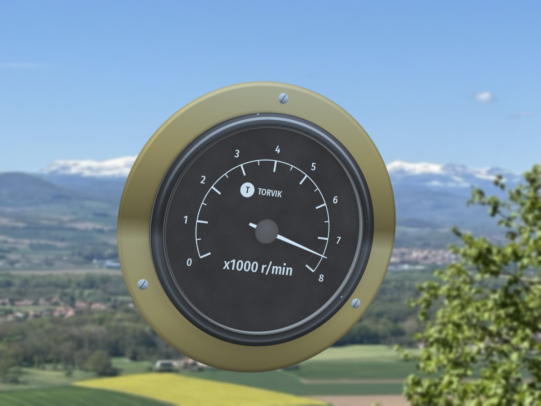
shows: 7500 rpm
